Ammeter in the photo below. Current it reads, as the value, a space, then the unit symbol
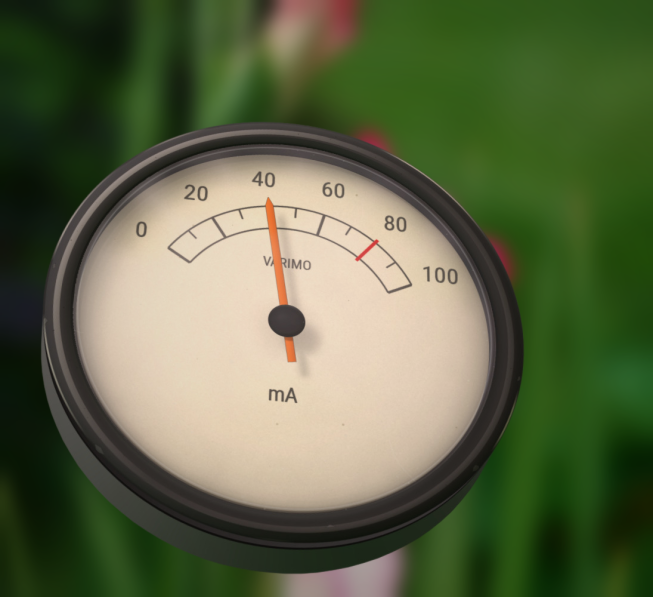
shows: 40 mA
